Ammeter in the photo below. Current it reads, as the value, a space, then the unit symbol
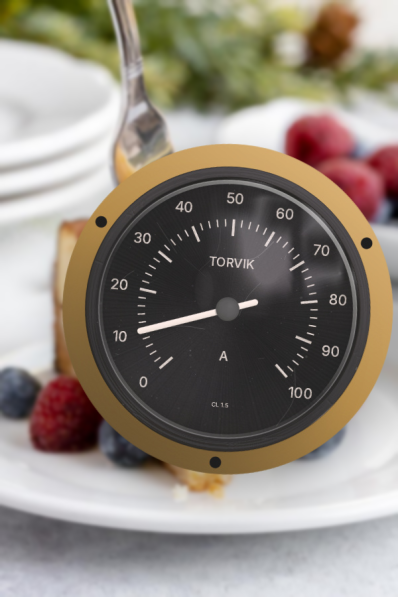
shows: 10 A
